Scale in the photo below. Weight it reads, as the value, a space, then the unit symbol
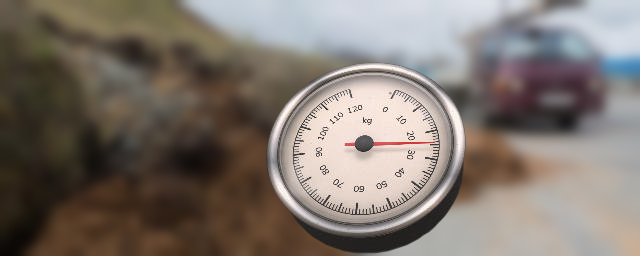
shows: 25 kg
